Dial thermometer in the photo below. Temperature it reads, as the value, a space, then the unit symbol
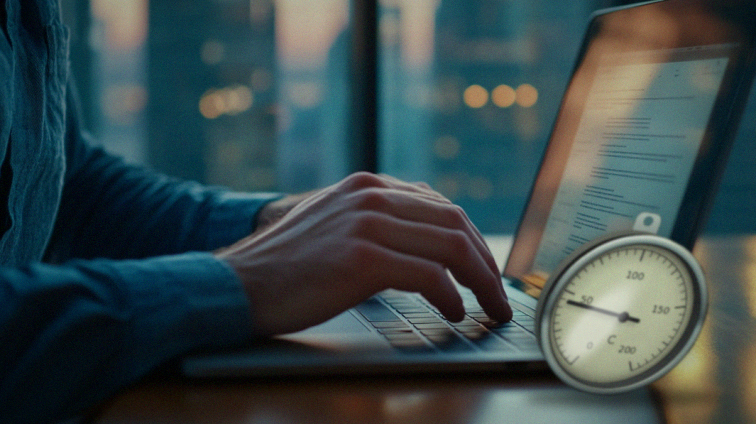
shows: 45 °C
